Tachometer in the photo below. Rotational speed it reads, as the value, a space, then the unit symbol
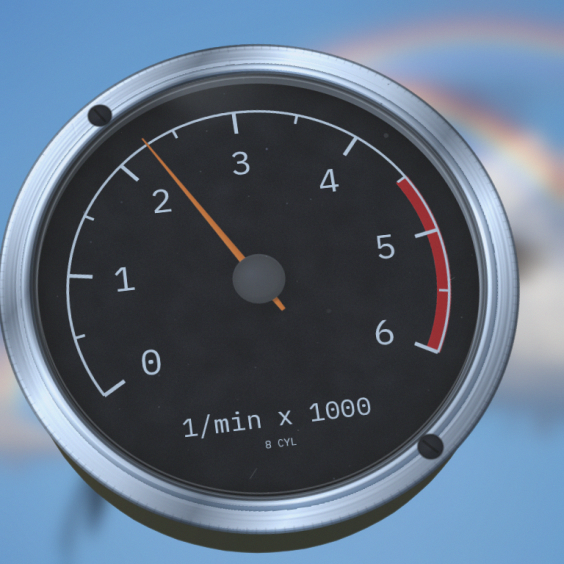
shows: 2250 rpm
